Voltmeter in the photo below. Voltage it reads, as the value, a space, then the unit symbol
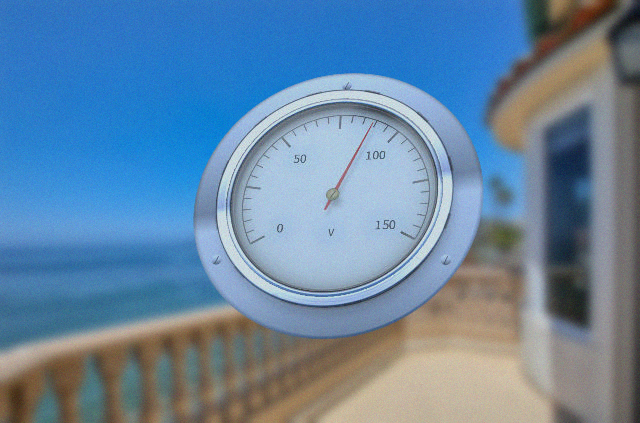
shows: 90 V
